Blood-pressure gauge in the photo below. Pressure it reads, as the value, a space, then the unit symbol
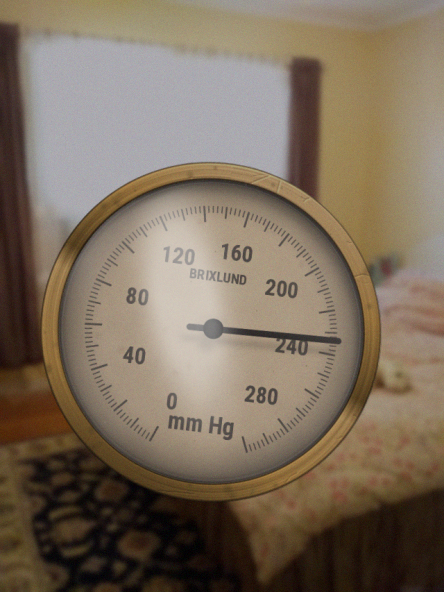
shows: 234 mmHg
